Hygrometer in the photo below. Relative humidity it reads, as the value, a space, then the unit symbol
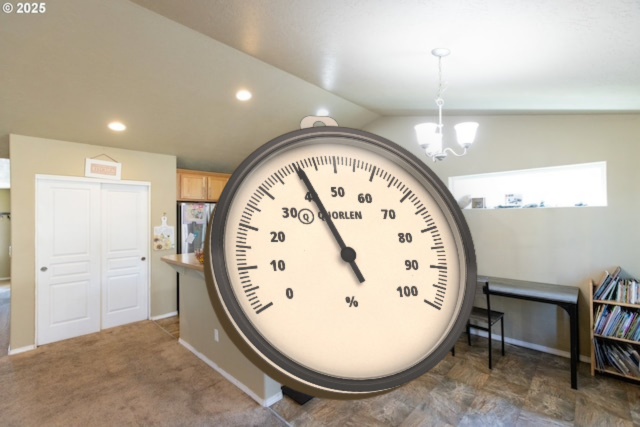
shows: 40 %
